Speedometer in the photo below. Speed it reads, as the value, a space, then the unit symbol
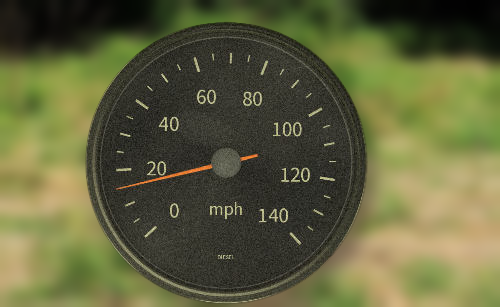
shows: 15 mph
